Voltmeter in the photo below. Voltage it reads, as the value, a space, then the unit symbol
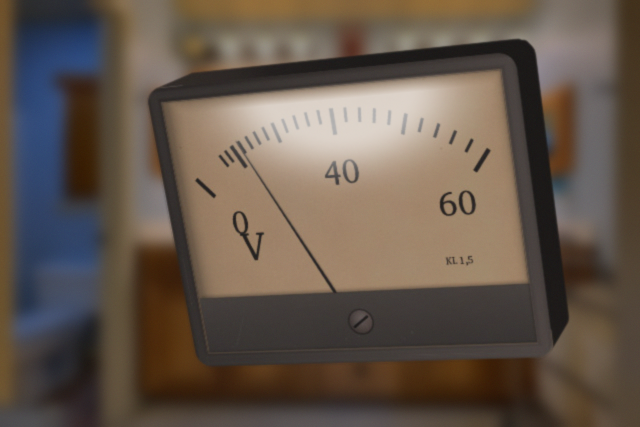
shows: 22 V
